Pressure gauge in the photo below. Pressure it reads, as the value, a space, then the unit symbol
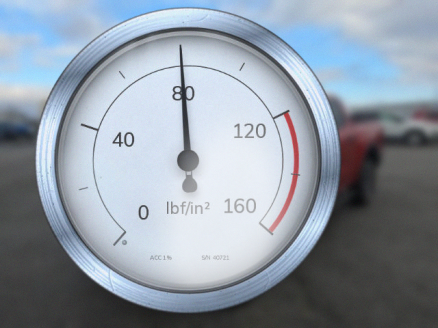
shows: 80 psi
